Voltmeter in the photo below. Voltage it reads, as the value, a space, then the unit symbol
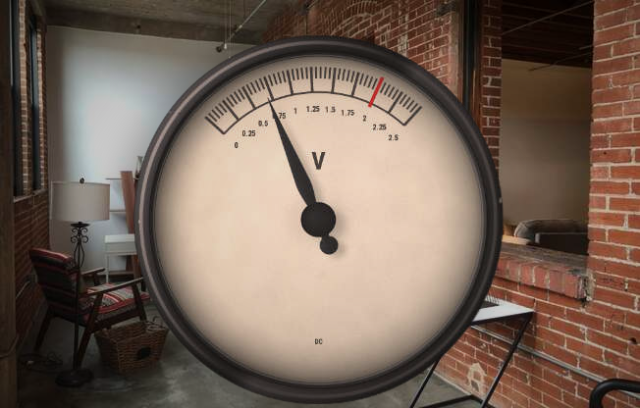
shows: 0.7 V
